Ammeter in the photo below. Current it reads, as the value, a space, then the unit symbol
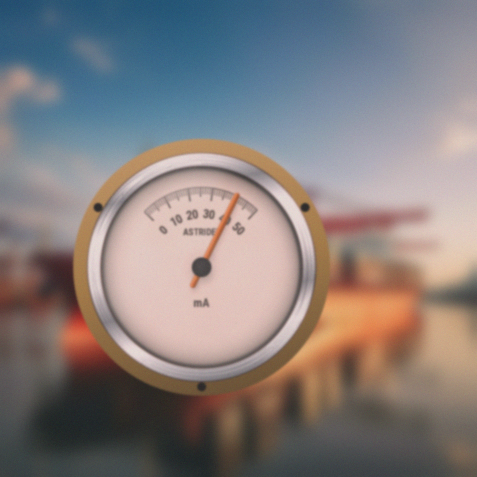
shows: 40 mA
